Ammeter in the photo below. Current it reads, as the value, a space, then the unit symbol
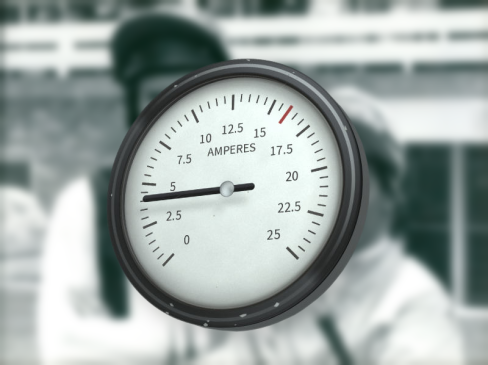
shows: 4 A
